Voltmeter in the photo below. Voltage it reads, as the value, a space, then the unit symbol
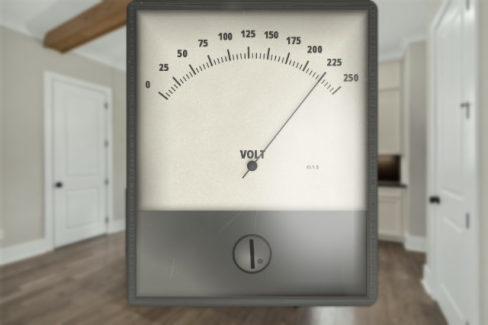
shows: 225 V
